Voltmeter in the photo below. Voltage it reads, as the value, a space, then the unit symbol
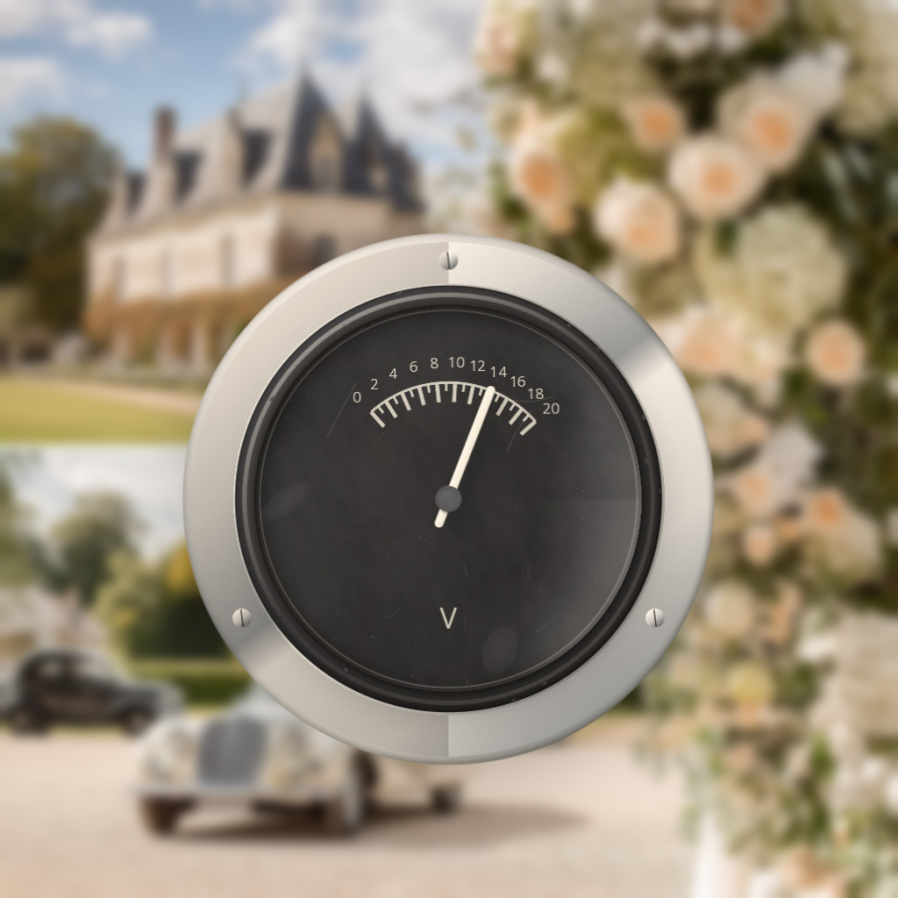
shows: 14 V
